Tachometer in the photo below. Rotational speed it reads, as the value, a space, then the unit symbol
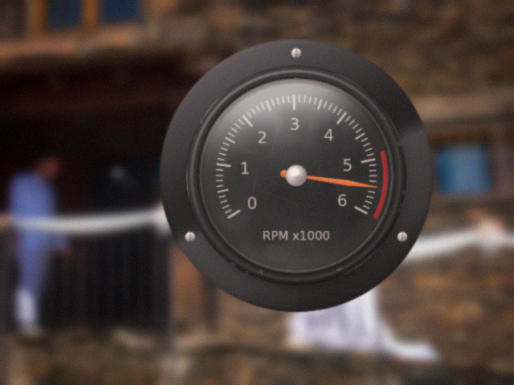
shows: 5500 rpm
